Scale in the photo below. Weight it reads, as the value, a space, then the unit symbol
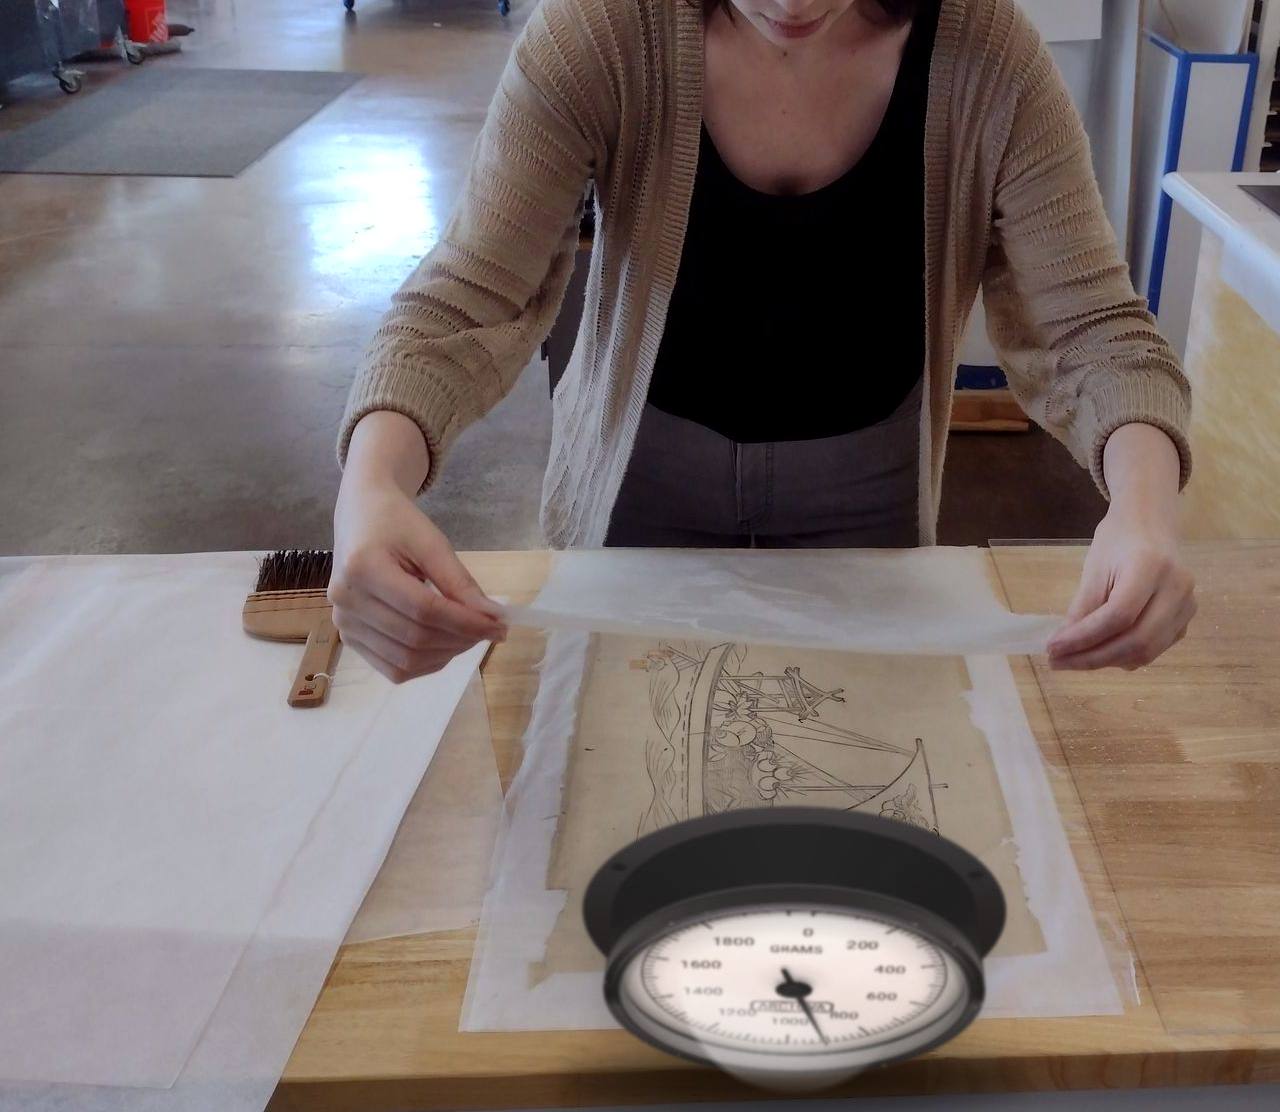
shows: 900 g
